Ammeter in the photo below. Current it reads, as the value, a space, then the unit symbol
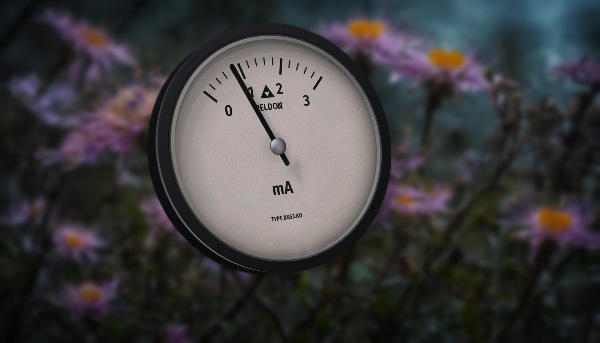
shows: 0.8 mA
